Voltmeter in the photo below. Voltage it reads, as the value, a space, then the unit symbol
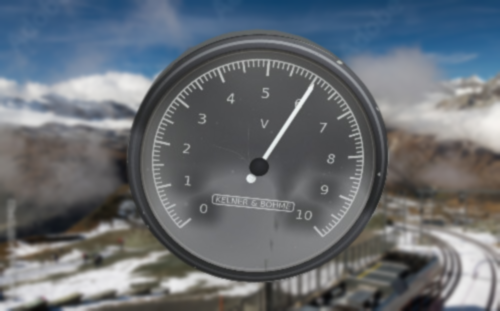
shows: 6 V
